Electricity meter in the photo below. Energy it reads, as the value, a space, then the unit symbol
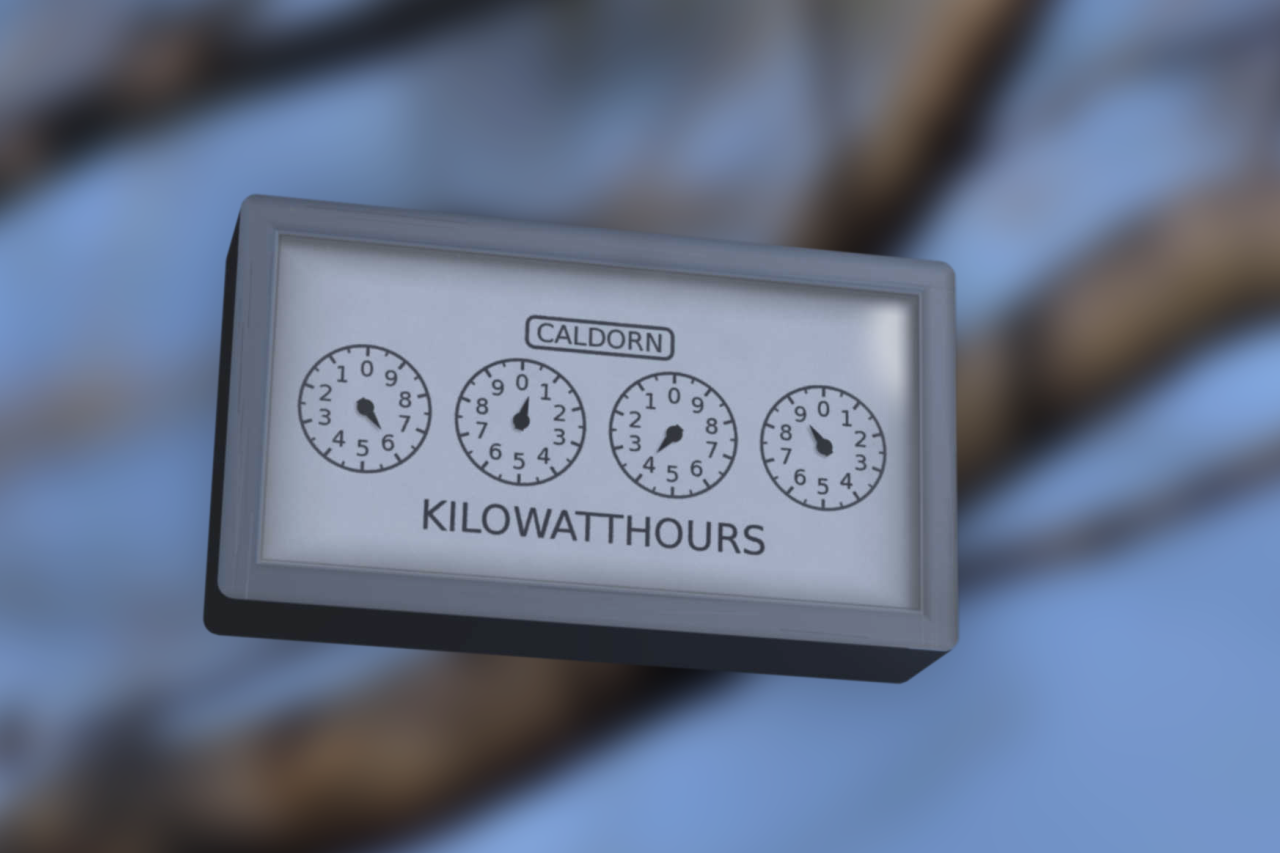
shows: 6039 kWh
